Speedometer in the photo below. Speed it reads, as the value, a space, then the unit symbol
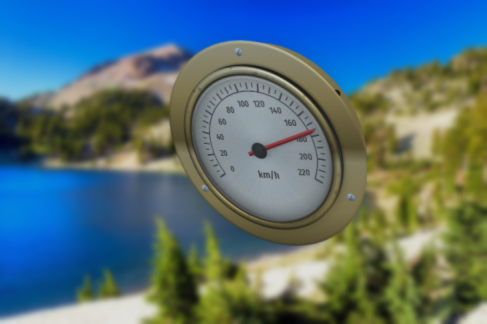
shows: 175 km/h
